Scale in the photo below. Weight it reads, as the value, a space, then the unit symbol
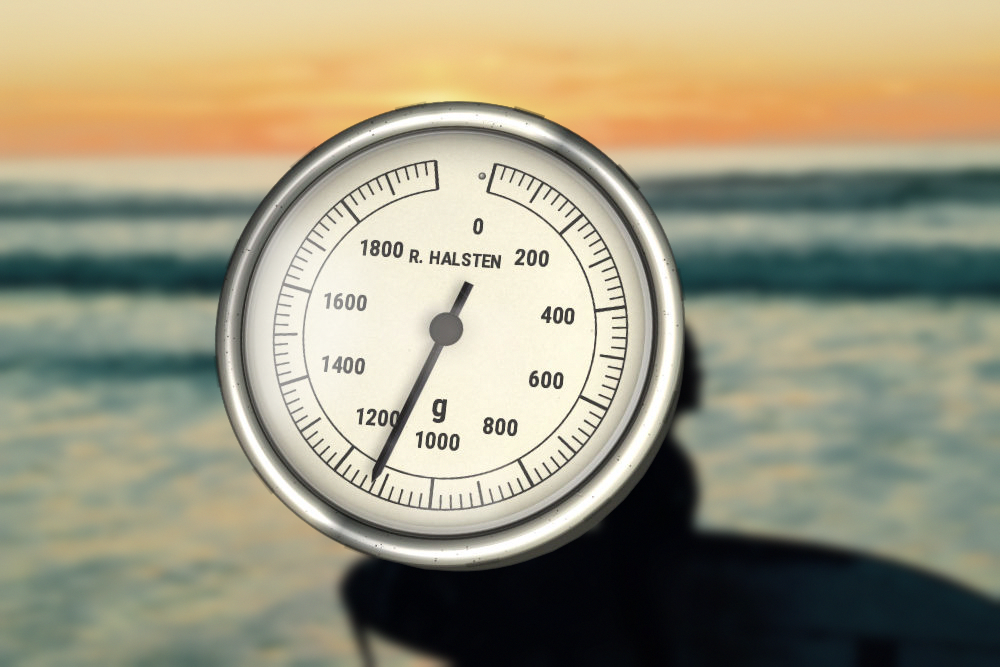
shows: 1120 g
